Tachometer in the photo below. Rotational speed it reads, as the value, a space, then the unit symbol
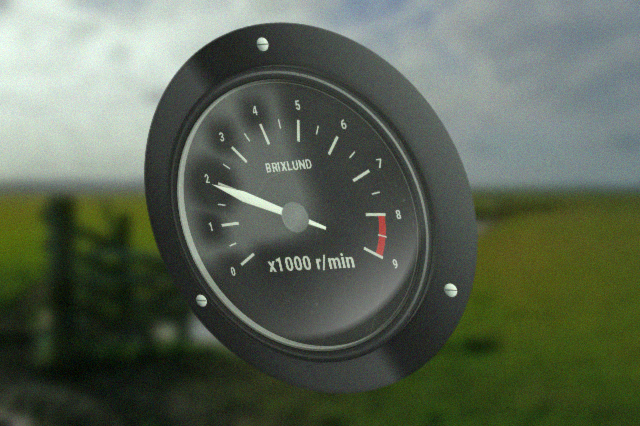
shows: 2000 rpm
